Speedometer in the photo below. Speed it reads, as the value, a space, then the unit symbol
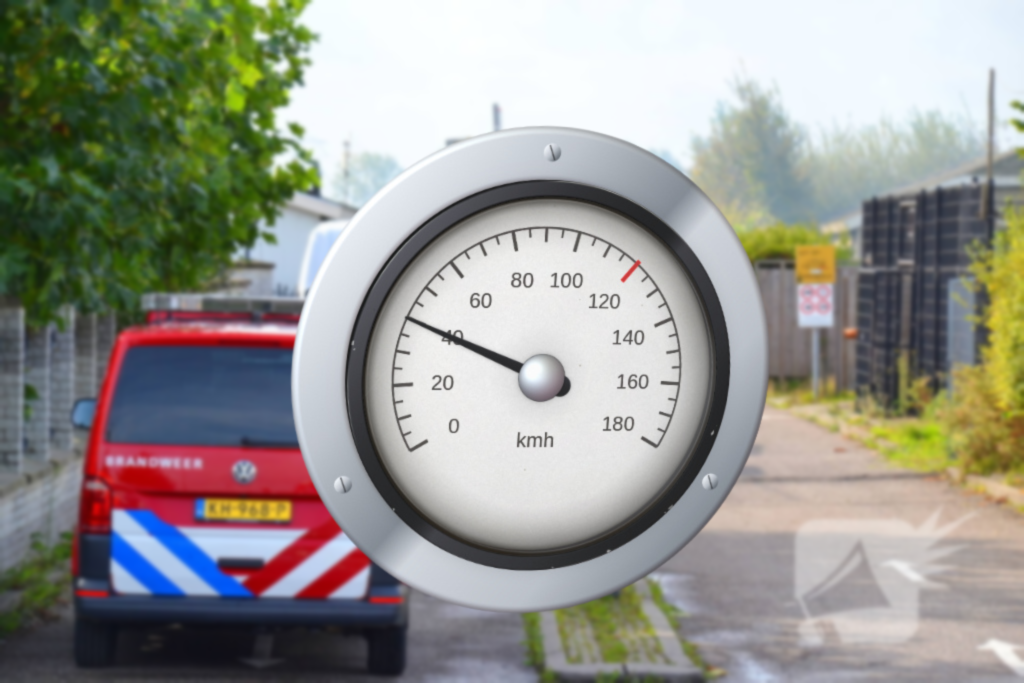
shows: 40 km/h
